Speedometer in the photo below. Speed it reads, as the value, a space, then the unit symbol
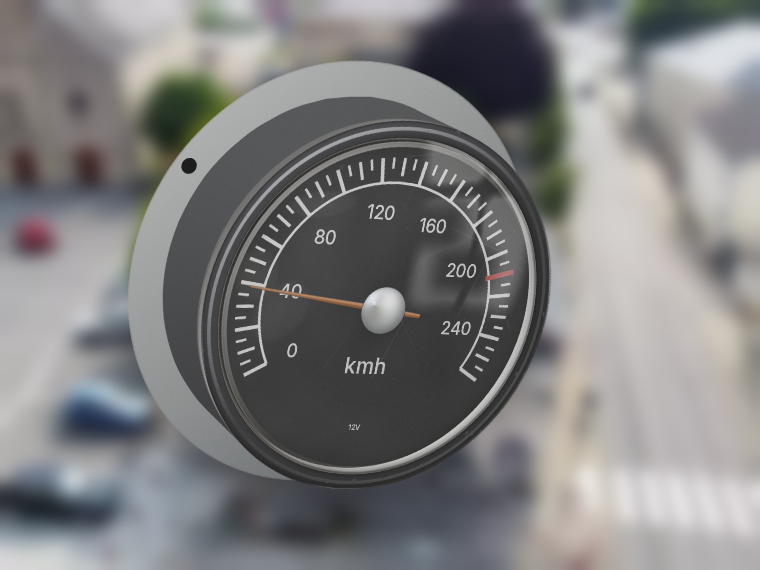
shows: 40 km/h
